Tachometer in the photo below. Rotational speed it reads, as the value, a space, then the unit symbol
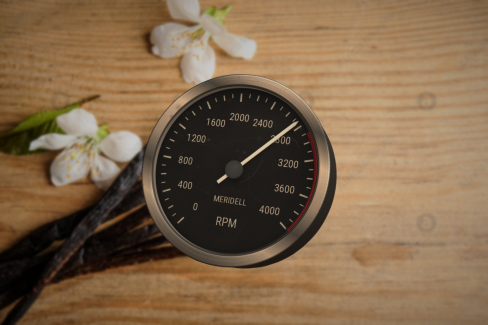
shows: 2750 rpm
